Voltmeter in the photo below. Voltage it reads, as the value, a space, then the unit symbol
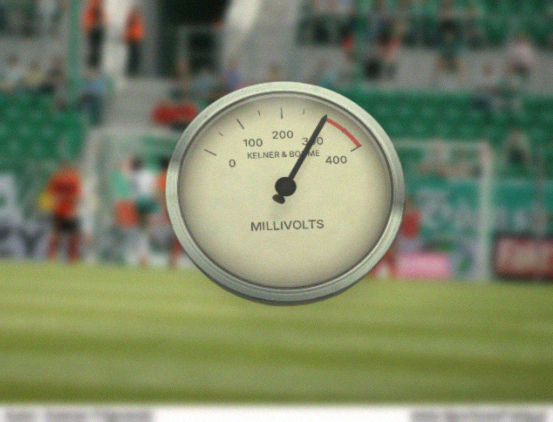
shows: 300 mV
